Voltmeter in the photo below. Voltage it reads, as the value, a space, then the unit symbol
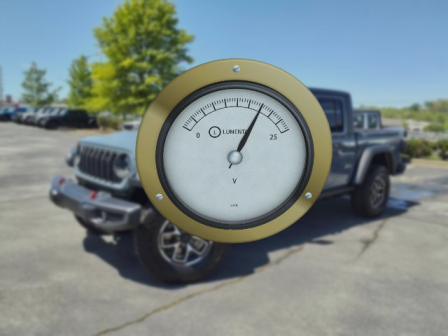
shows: 17.5 V
